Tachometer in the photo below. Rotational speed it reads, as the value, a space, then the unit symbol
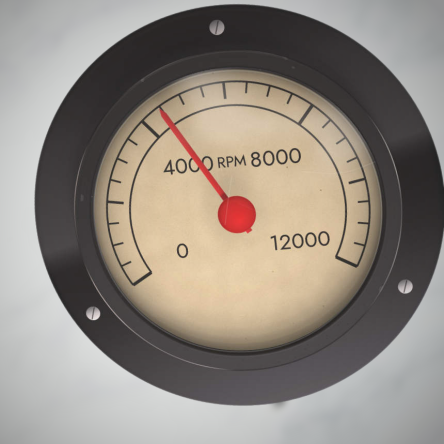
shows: 4500 rpm
